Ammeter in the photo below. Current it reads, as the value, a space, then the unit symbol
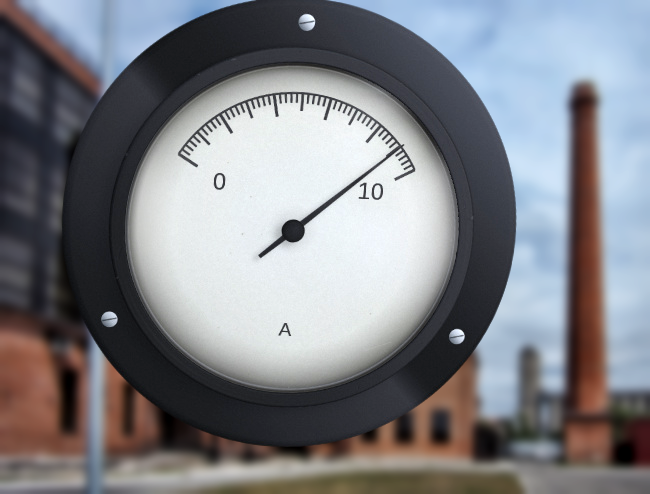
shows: 9 A
